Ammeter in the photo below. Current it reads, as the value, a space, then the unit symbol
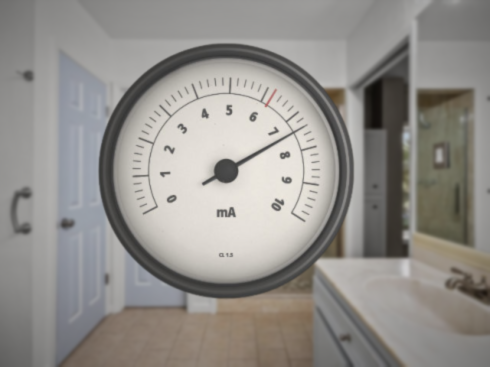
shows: 7.4 mA
